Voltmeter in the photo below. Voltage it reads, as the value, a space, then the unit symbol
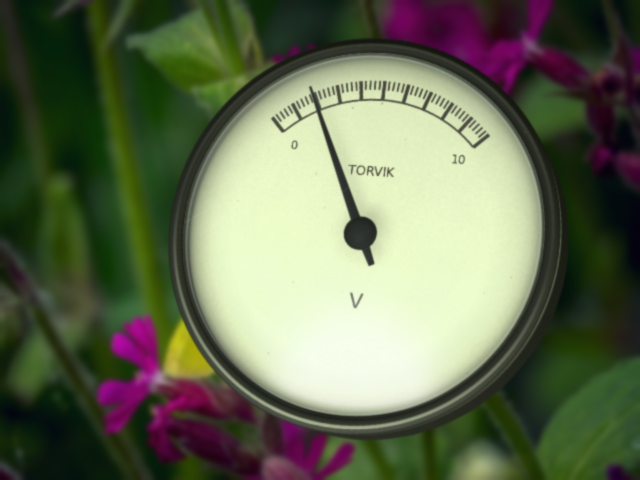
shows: 2 V
